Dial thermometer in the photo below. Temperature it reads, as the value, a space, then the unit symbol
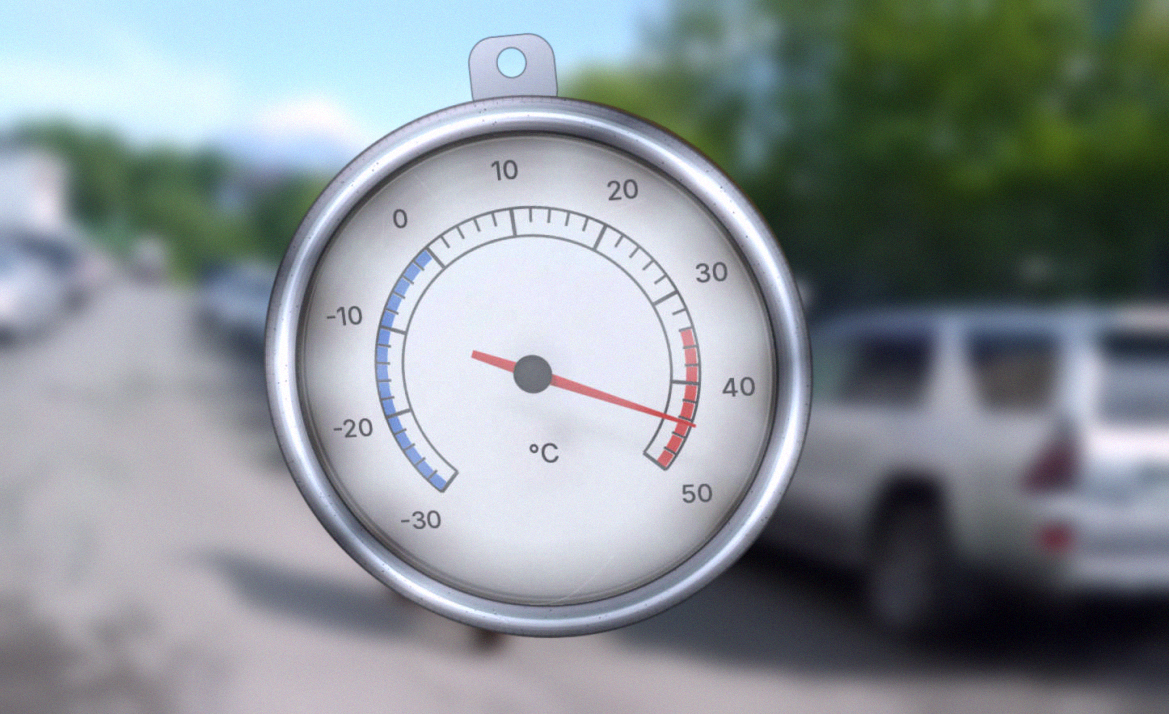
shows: 44 °C
